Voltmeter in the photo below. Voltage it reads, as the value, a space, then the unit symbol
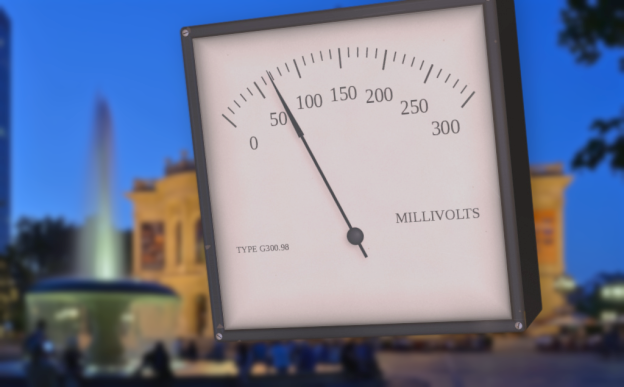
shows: 70 mV
